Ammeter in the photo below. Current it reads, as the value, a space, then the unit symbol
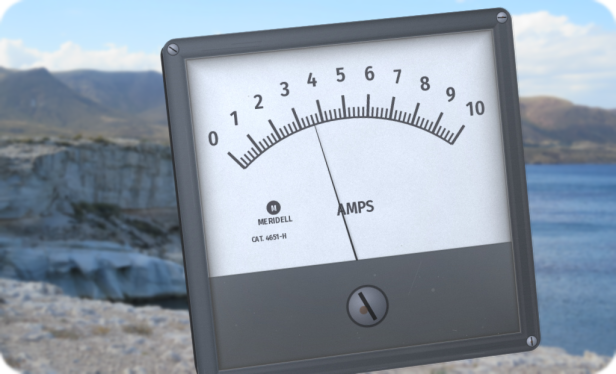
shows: 3.6 A
